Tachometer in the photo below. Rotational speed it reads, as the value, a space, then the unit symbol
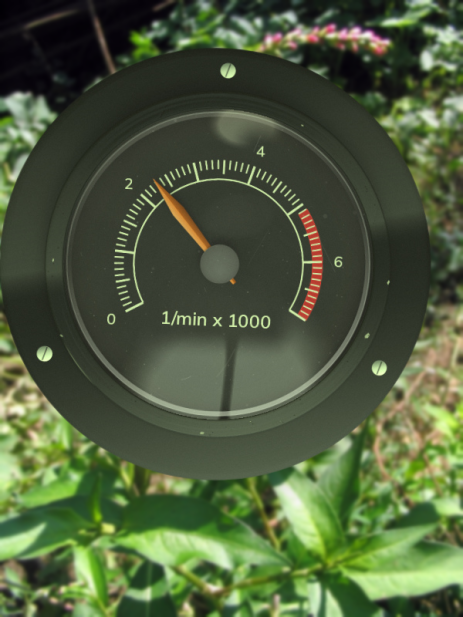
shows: 2300 rpm
